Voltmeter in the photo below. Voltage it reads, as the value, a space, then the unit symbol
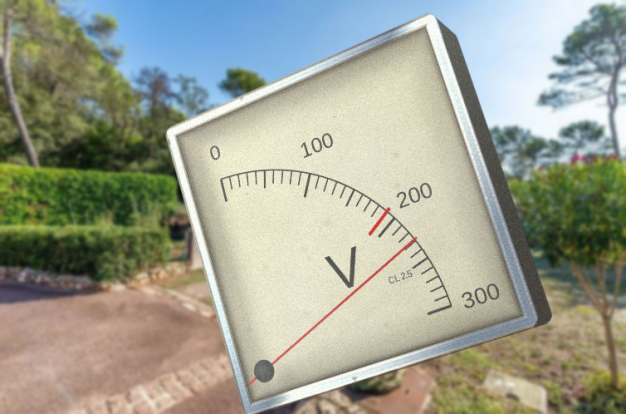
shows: 230 V
